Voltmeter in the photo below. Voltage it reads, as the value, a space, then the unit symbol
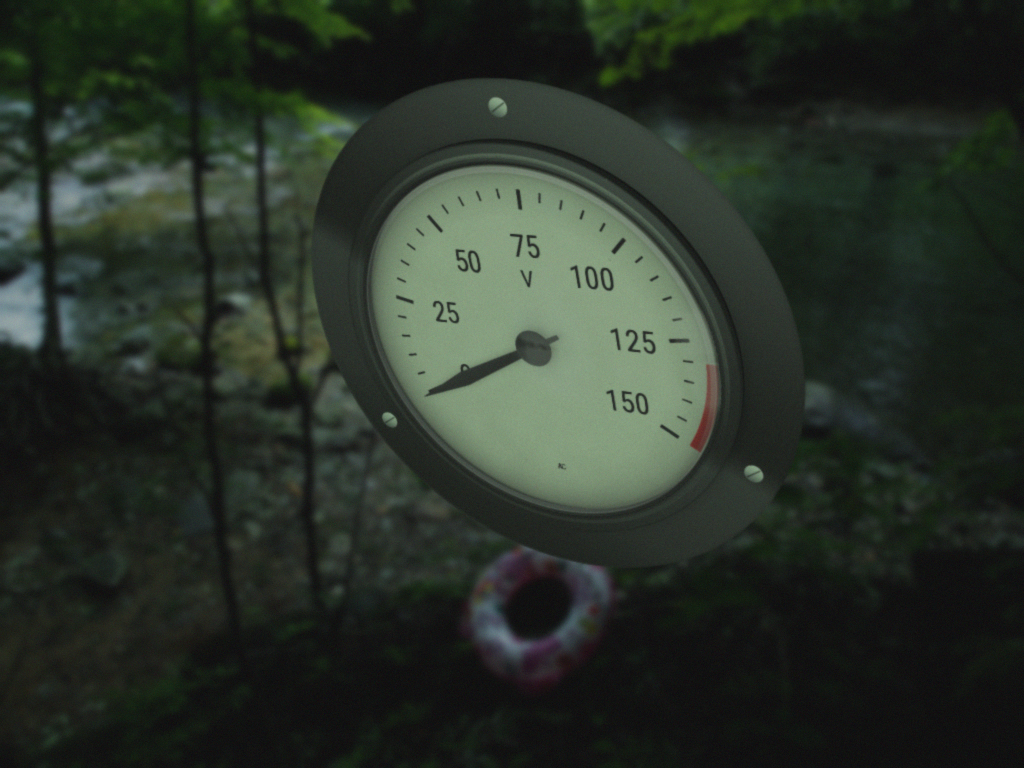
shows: 0 V
